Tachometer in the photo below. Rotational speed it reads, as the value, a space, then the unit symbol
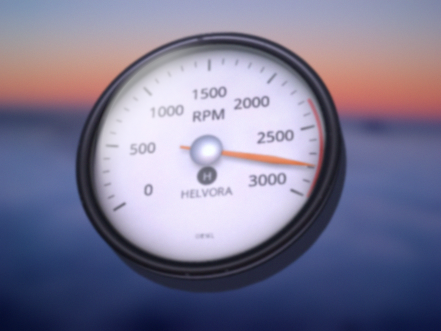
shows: 2800 rpm
